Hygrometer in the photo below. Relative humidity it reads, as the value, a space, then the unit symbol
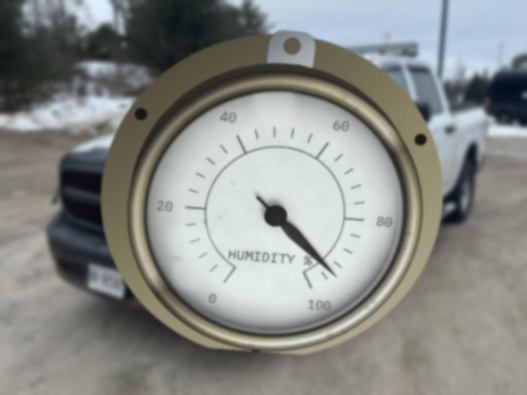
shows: 94 %
